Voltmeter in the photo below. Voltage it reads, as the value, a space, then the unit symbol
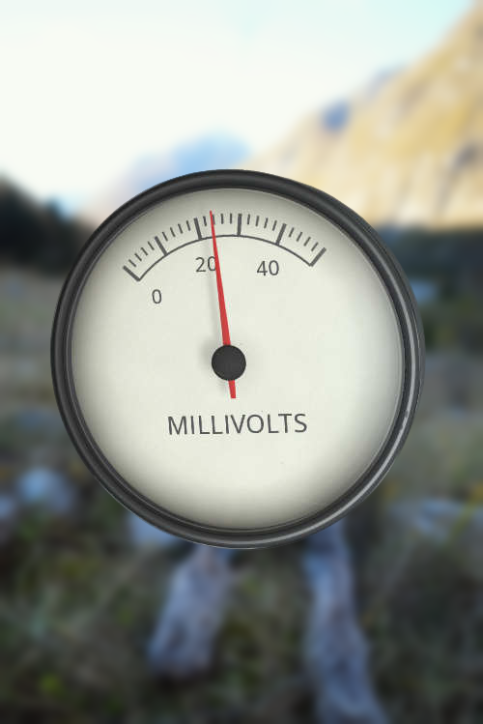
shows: 24 mV
